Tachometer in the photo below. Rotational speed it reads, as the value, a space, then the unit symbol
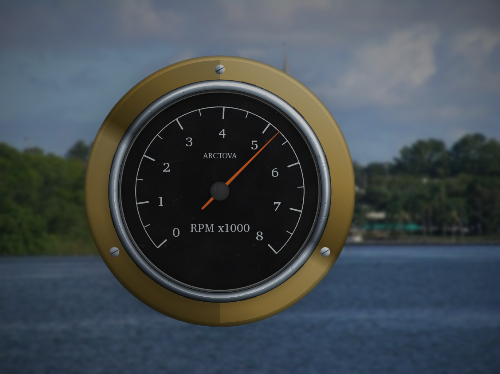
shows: 5250 rpm
